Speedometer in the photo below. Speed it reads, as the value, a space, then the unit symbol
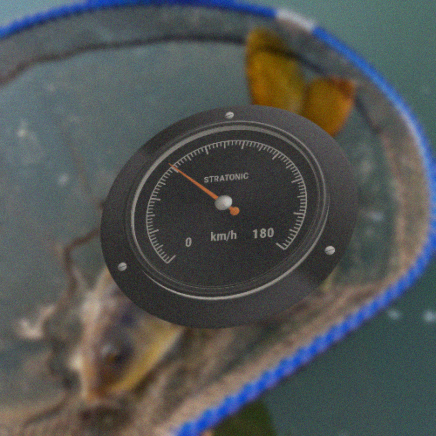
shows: 60 km/h
